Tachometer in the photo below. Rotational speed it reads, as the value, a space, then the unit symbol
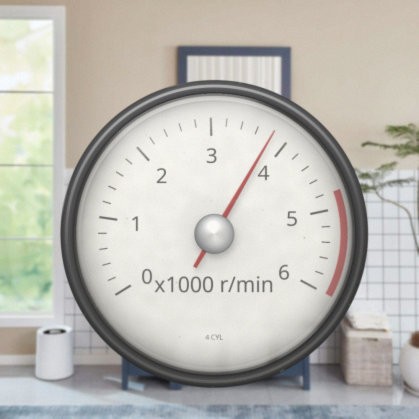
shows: 3800 rpm
